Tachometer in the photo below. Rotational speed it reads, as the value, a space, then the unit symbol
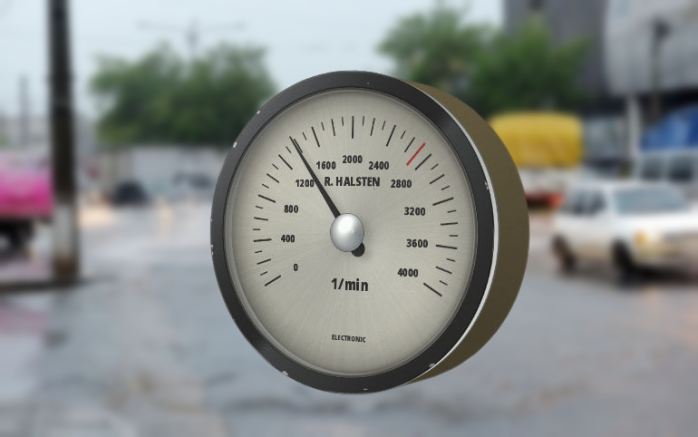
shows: 1400 rpm
